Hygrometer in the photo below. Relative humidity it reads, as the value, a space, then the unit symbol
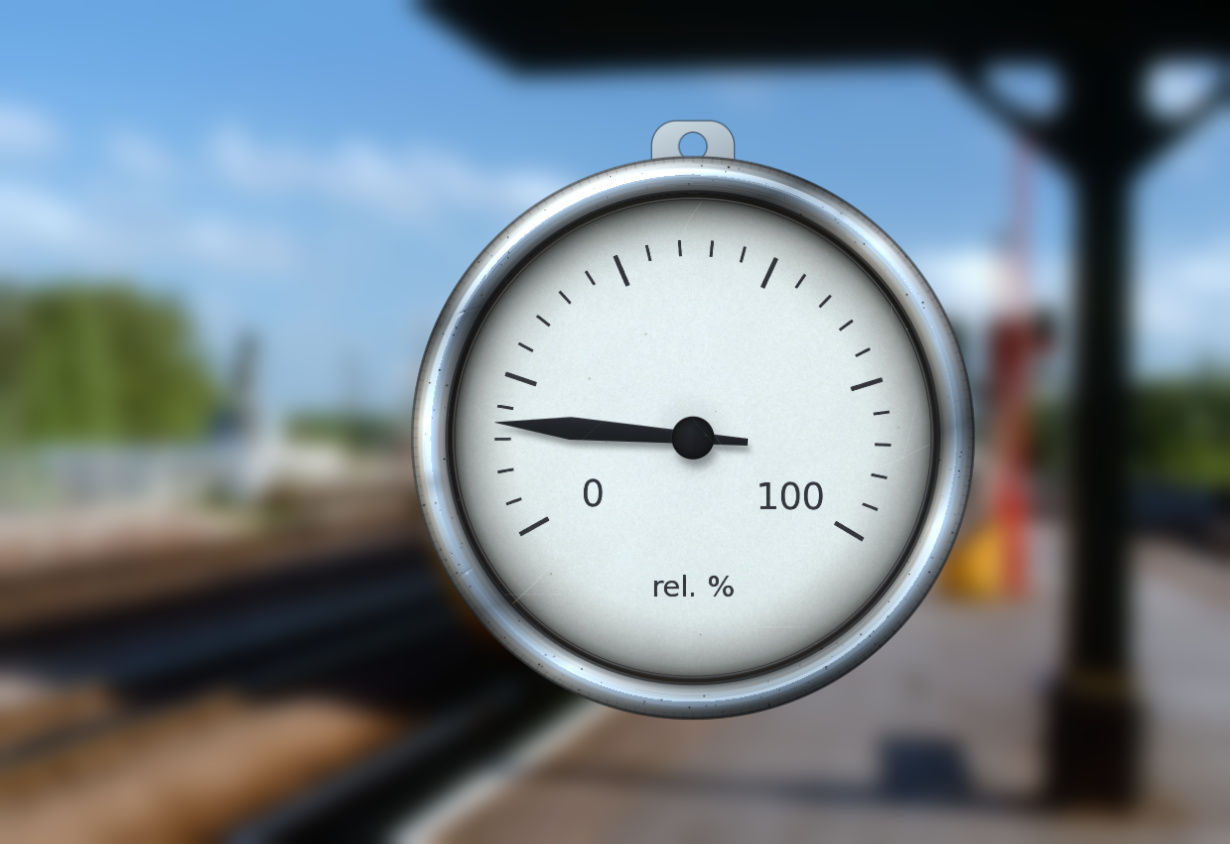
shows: 14 %
